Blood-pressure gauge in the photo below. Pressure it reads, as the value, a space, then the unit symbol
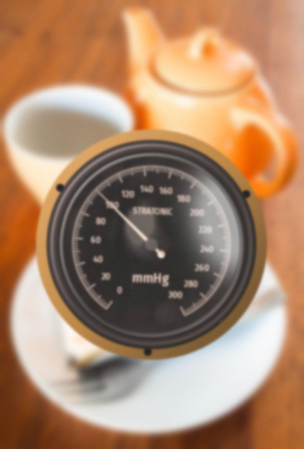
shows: 100 mmHg
